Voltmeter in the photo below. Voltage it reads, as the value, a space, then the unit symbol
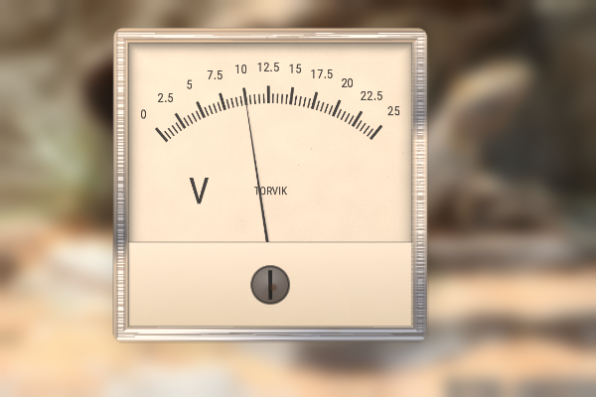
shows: 10 V
